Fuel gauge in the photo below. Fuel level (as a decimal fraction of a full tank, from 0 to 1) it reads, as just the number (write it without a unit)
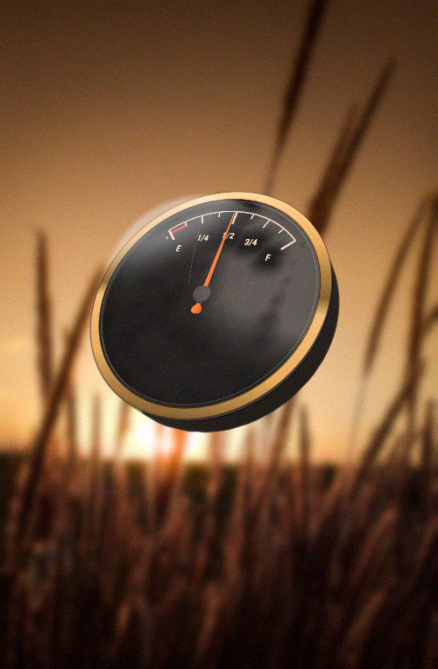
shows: 0.5
